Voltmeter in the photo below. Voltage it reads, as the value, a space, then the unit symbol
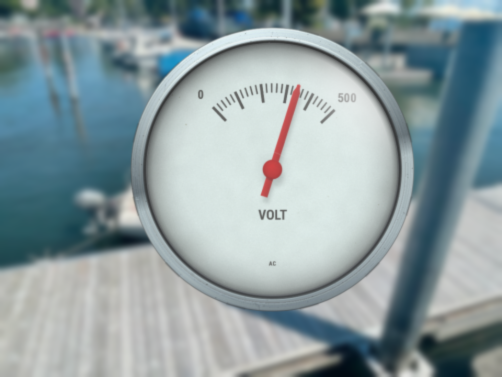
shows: 340 V
